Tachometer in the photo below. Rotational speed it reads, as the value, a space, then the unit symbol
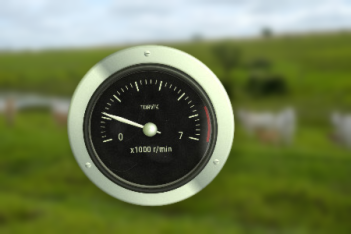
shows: 1200 rpm
